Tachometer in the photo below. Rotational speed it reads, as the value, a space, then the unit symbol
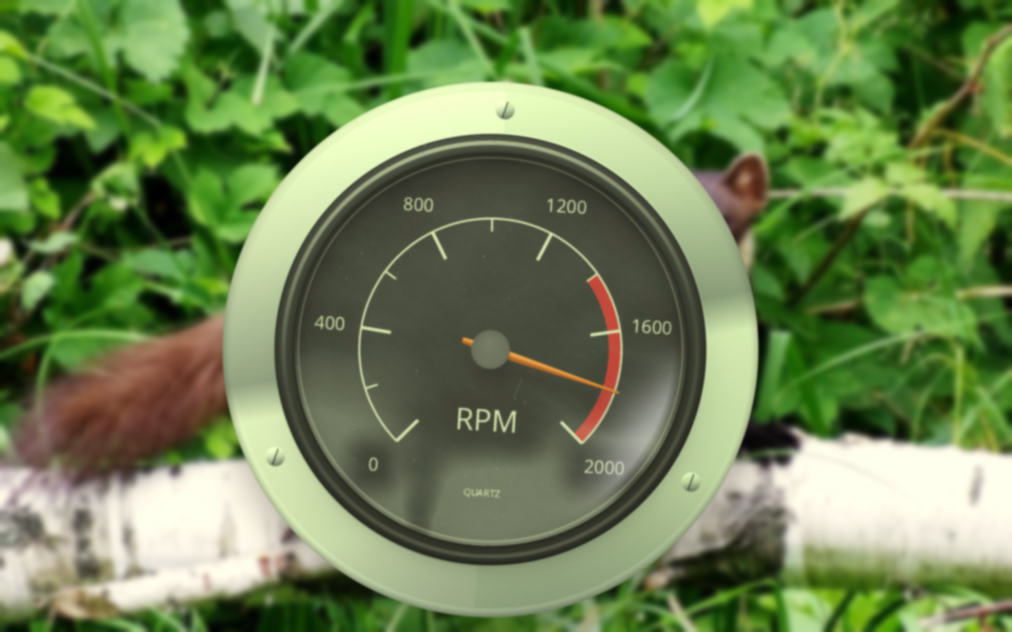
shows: 1800 rpm
